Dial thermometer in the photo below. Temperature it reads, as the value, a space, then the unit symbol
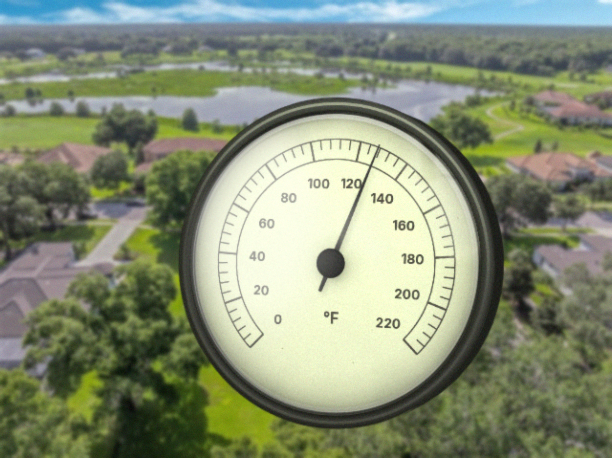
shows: 128 °F
